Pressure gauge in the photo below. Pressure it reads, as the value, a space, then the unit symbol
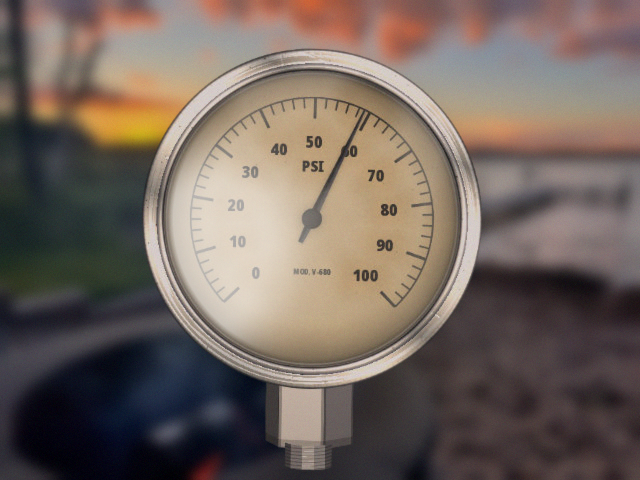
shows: 59 psi
